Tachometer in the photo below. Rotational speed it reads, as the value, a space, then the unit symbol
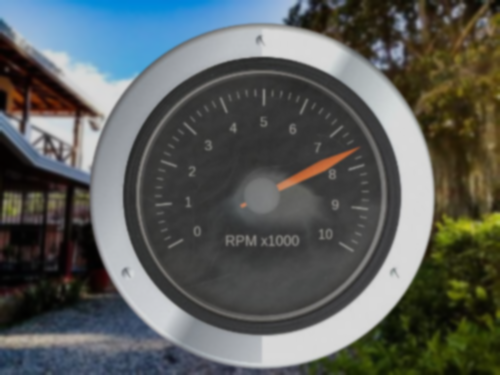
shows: 7600 rpm
